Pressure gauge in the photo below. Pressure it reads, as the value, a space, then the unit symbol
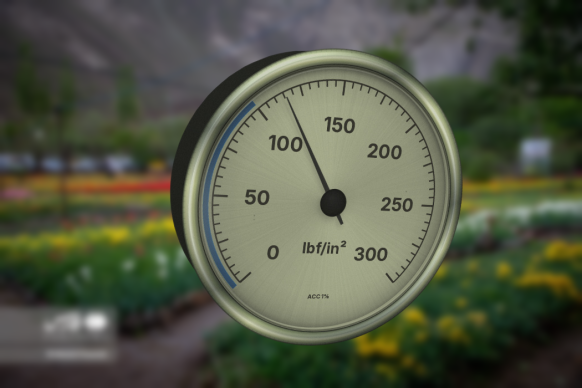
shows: 115 psi
